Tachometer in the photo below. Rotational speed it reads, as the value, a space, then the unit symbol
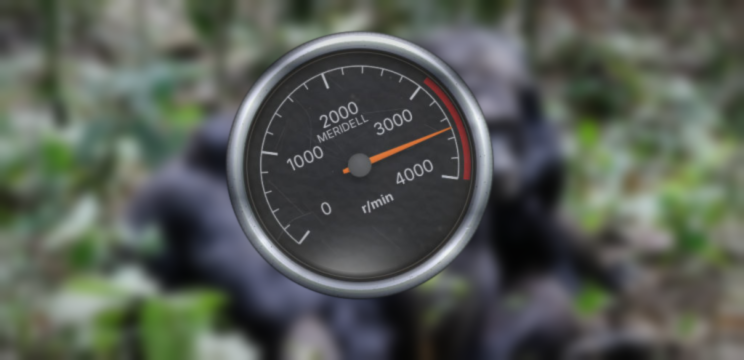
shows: 3500 rpm
